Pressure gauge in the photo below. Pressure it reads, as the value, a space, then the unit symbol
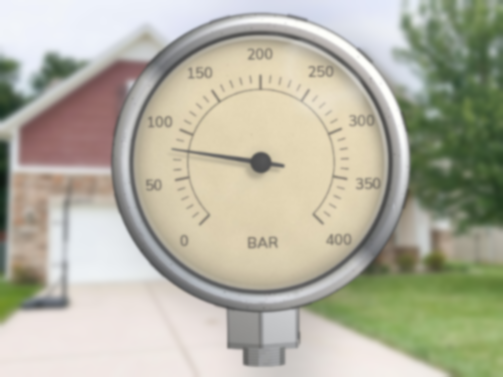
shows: 80 bar
